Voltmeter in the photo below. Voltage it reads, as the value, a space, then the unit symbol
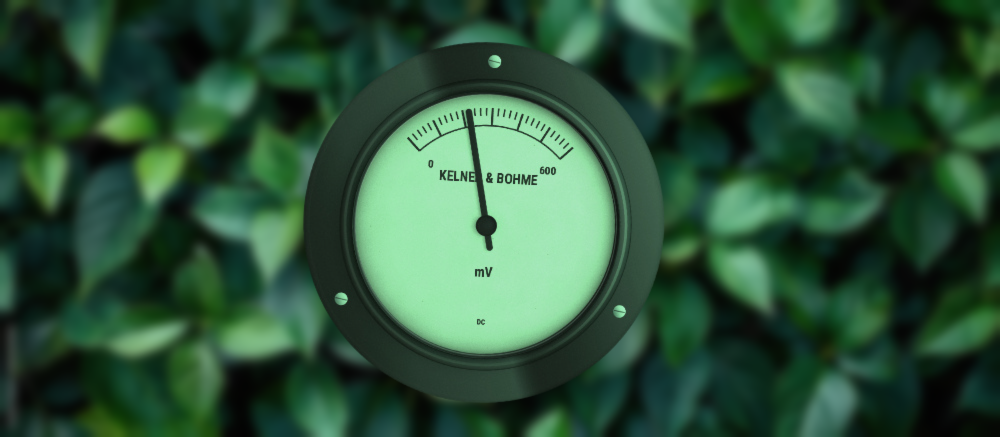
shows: 220 mV
